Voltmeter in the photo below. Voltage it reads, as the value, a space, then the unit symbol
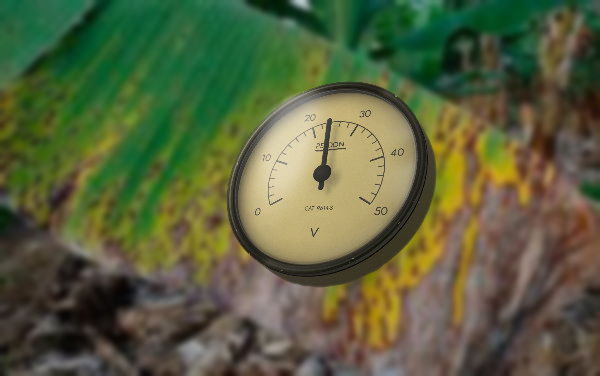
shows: 24 V
